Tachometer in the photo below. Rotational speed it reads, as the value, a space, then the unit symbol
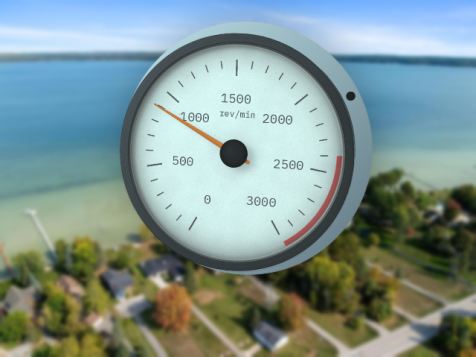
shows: 900 rpm
